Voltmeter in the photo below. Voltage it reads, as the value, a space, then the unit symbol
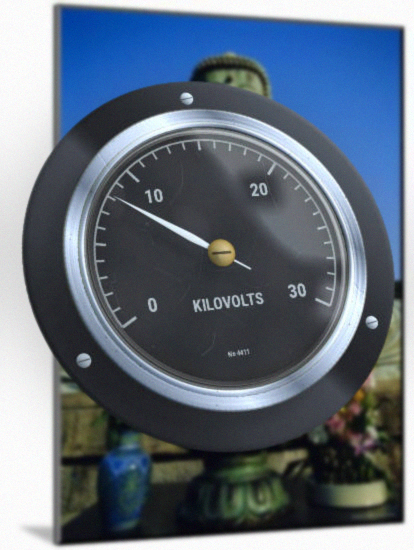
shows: 8 kV
